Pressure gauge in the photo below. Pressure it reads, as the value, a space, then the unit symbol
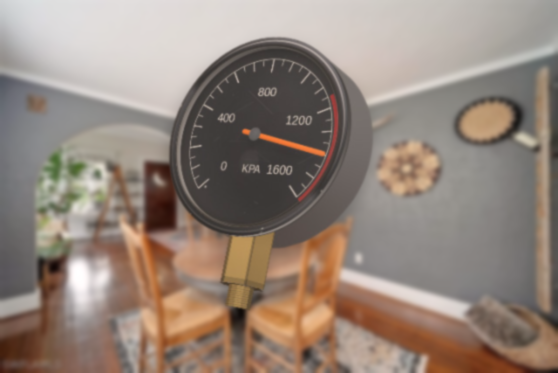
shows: 1400 kPa
